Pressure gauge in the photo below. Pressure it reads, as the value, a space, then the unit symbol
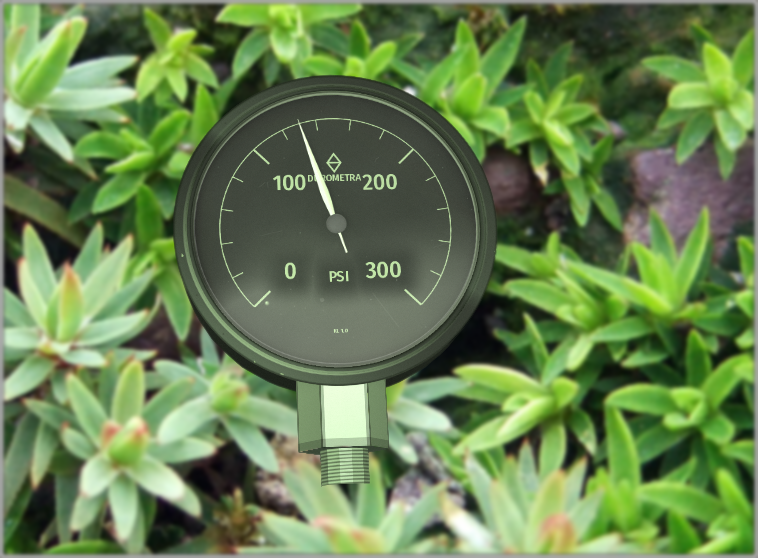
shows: 130 psi
